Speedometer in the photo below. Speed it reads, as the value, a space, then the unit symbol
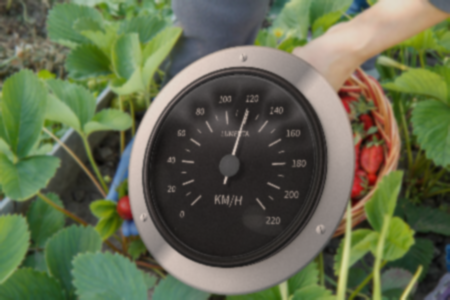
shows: 120 km/h
